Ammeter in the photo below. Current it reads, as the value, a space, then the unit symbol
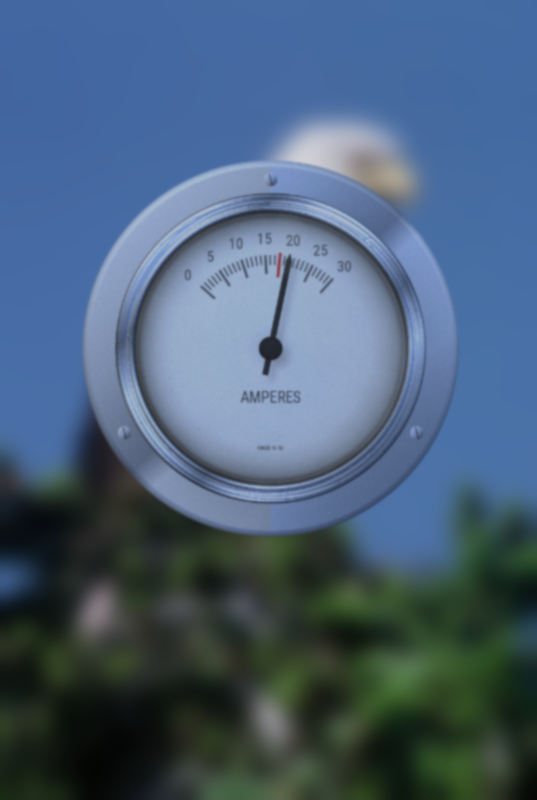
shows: 20 A
